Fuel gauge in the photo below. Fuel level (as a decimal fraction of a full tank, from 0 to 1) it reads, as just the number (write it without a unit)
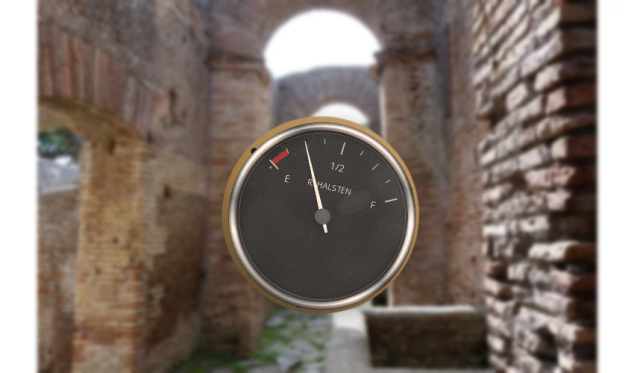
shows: 0.25
